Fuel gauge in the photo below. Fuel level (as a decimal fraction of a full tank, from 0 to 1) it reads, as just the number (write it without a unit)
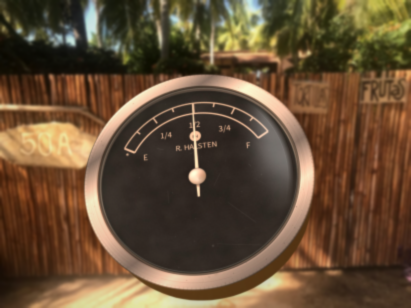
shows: 0.5
